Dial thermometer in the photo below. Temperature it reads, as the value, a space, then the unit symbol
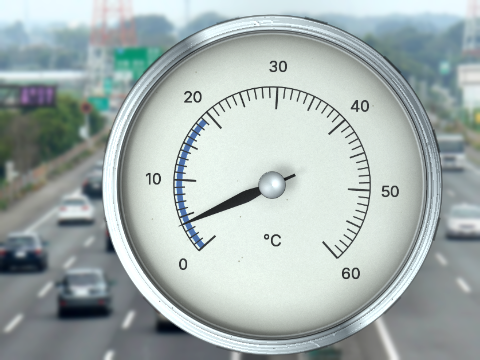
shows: 4 °C
